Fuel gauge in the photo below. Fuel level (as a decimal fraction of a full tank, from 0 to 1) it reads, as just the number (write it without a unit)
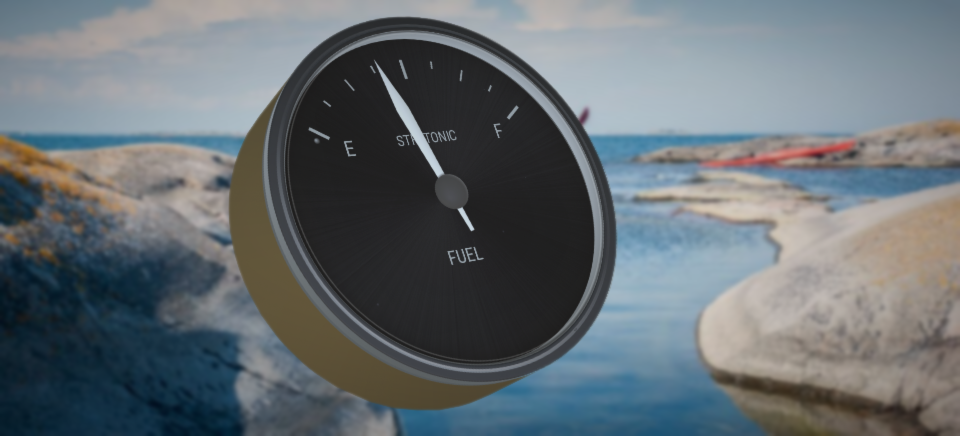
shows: 0.375
